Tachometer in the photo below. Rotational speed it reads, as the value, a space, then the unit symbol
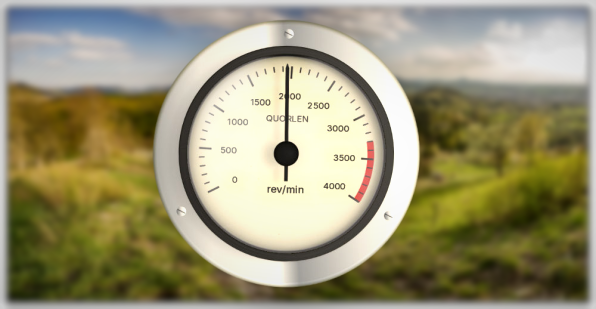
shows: 1950 rpm
